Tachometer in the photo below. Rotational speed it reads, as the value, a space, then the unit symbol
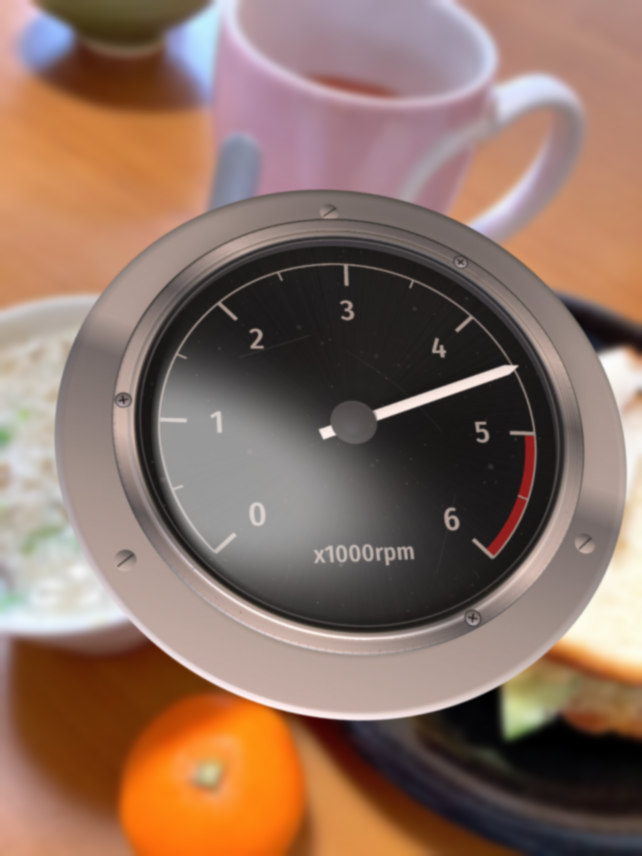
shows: 4500 rpm
